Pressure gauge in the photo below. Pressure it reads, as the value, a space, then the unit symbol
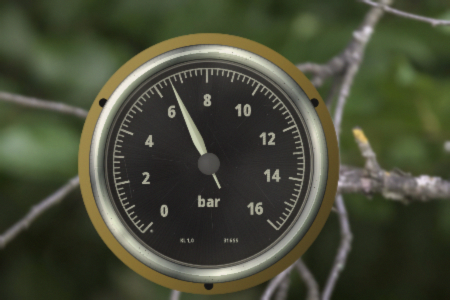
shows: 6.6 bar
